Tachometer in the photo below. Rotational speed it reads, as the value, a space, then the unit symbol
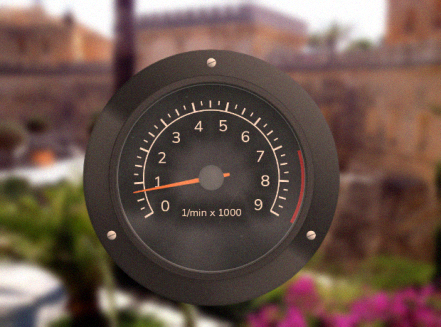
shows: 750 rpm
